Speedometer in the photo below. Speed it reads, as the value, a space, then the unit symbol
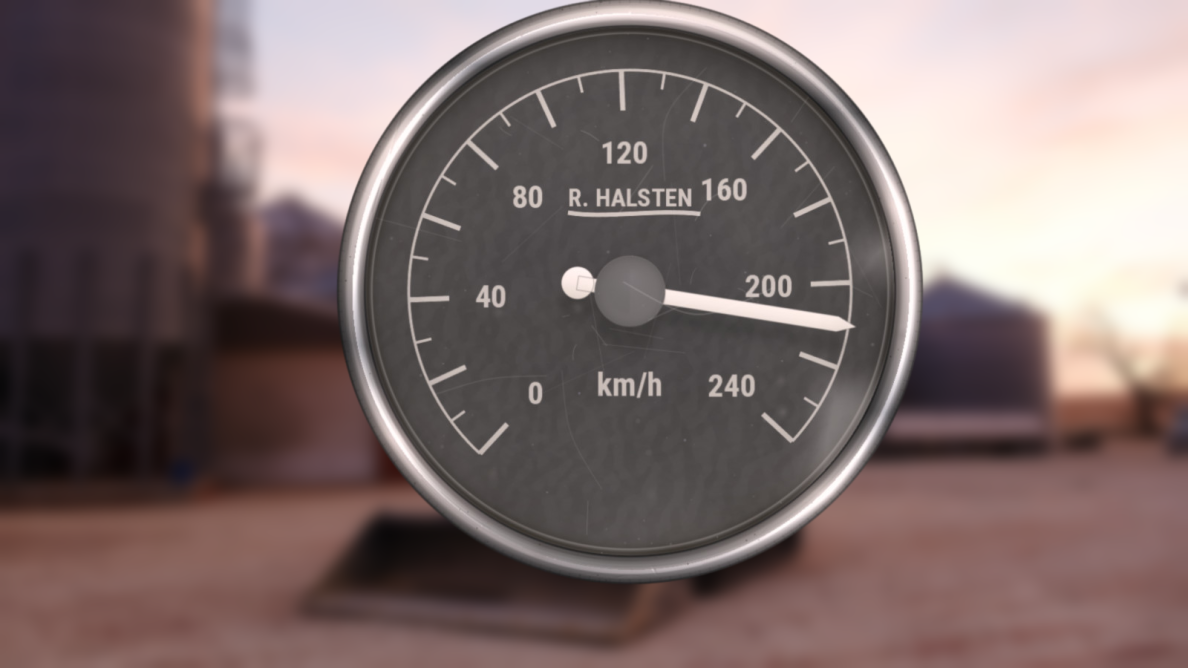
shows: 210 km/h
